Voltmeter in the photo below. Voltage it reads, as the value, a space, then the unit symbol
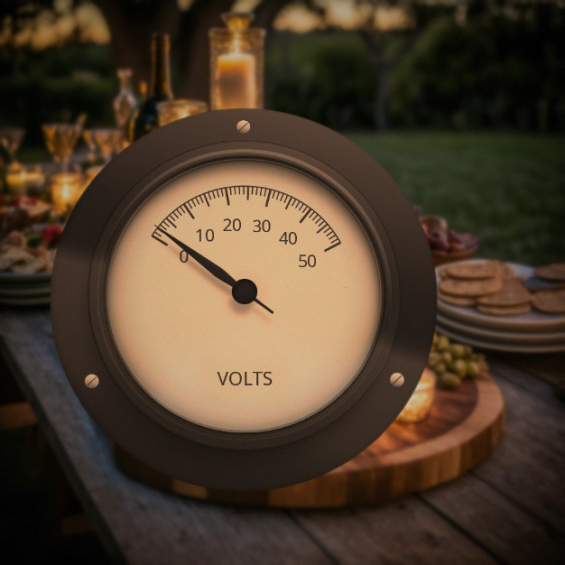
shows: 2 V
